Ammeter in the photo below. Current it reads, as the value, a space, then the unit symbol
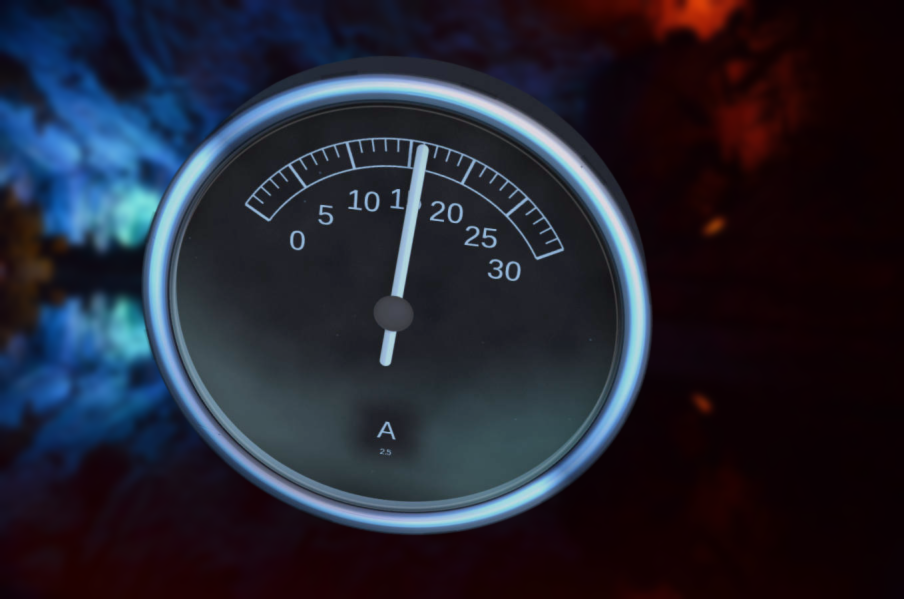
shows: 16 A
